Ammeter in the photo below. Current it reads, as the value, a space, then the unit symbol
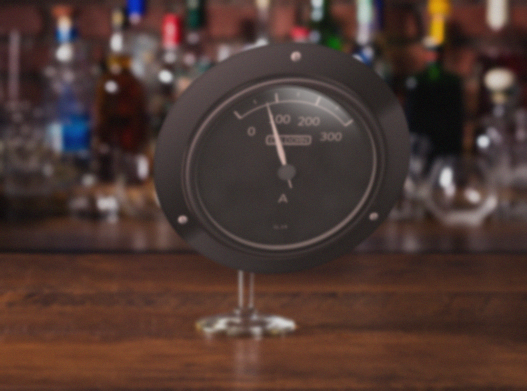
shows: 75 A
